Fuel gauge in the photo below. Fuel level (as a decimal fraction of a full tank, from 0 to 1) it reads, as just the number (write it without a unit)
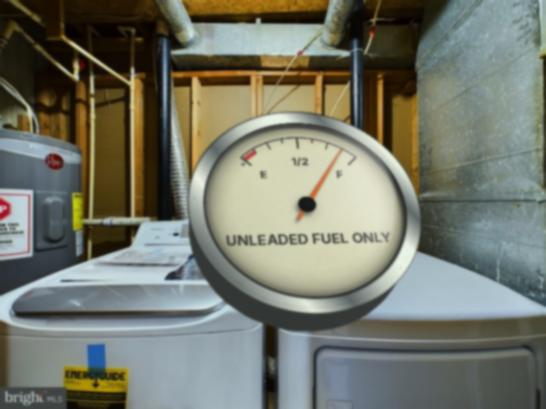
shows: 0.875
